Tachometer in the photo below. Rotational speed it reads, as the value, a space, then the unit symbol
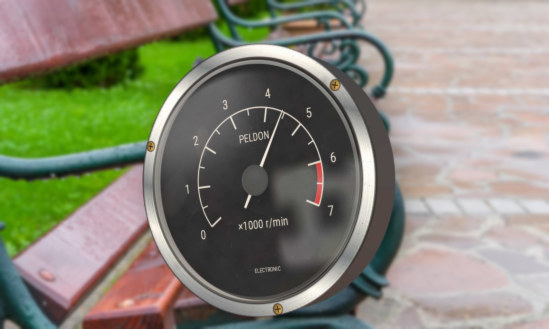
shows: 4500 rpm
